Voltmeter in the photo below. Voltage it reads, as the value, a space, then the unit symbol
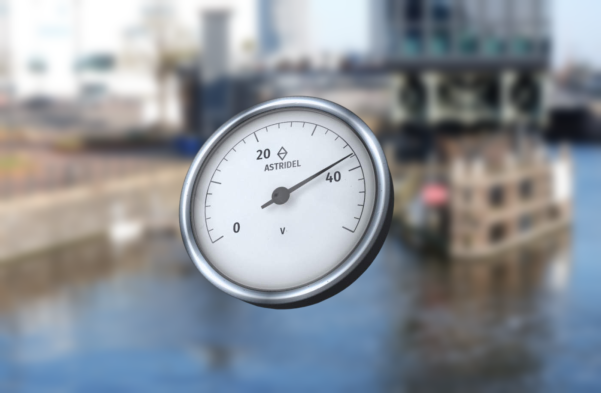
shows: 38 V
